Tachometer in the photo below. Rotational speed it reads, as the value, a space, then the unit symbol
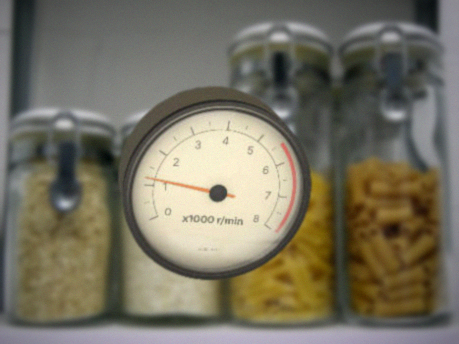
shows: 1250 rpm
